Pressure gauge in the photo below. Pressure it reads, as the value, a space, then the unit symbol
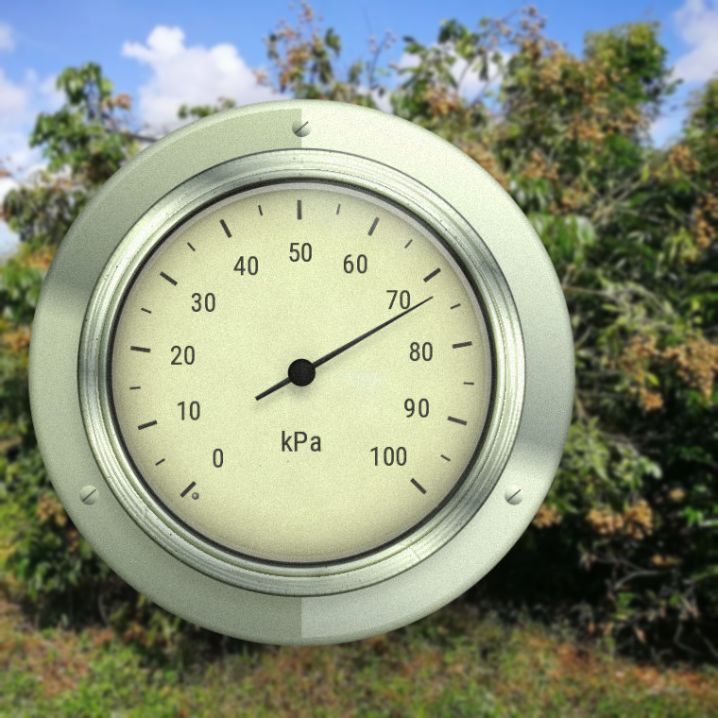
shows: 72.5 kPa
